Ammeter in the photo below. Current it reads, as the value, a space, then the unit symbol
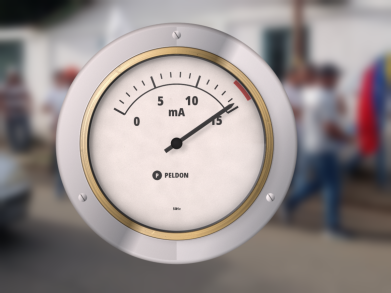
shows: 14.5 mA
